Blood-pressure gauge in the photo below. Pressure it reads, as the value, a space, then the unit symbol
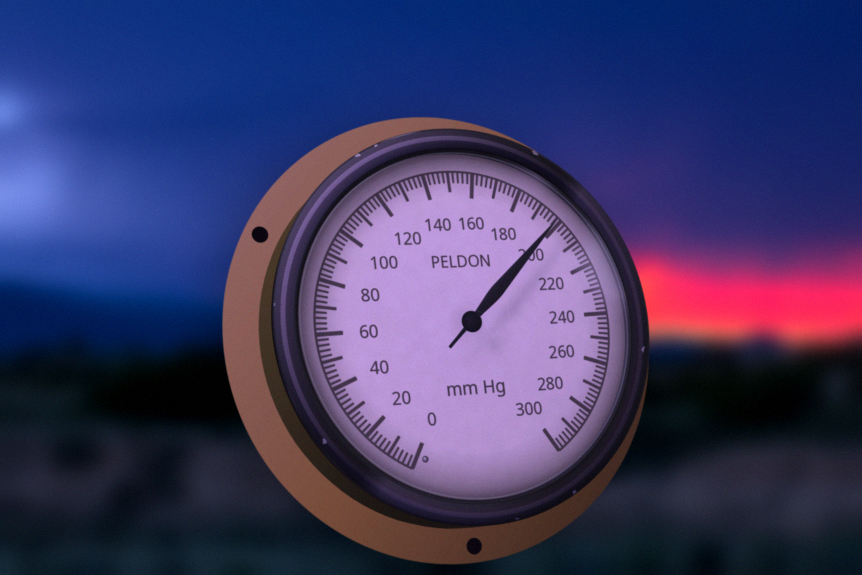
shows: 198 mmHg
